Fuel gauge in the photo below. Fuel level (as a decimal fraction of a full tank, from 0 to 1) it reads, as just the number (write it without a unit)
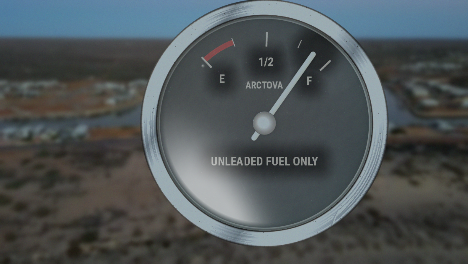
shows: 0.875
